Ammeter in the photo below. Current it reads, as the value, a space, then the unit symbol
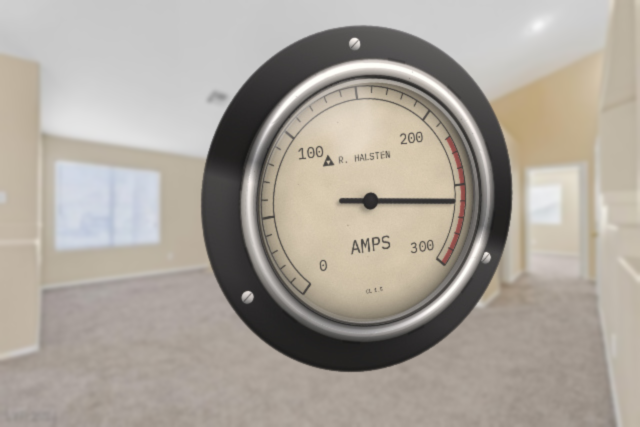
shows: 260 A
